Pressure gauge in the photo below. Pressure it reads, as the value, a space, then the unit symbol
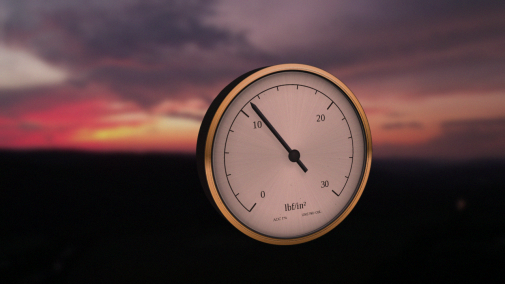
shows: 11 psi
